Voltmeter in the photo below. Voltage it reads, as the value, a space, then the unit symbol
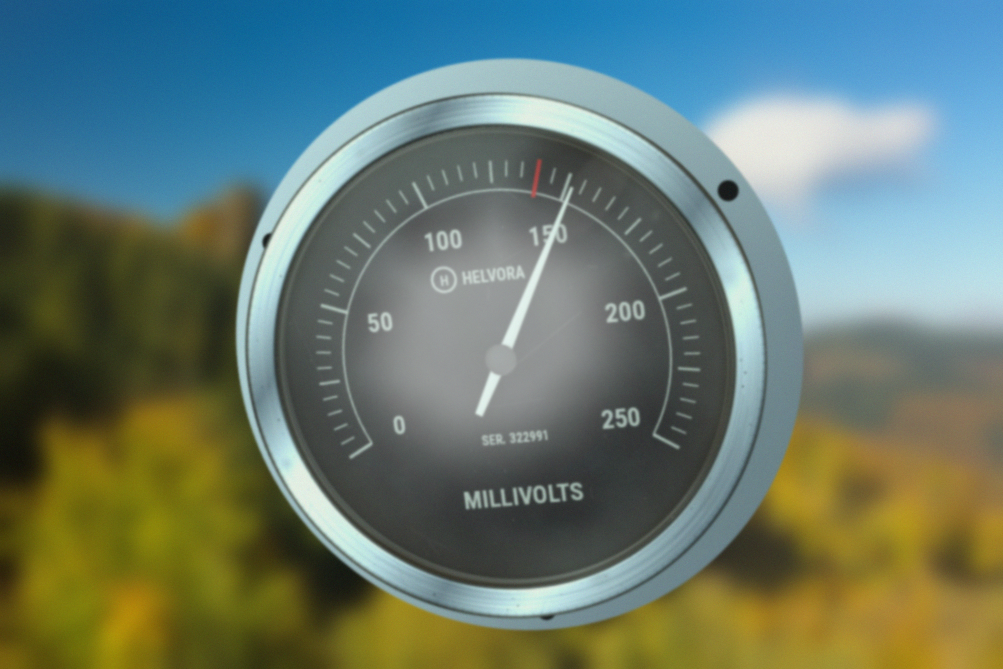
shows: 152.5 mV
